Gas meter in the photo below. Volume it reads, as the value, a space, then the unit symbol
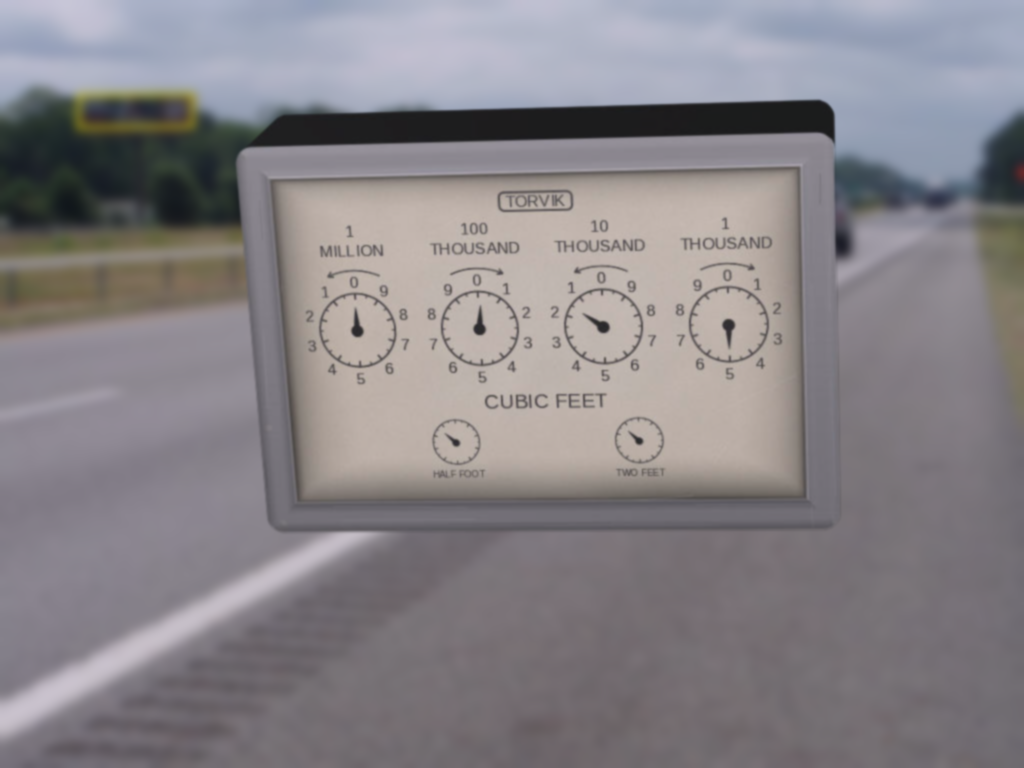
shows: 1500 ft³
